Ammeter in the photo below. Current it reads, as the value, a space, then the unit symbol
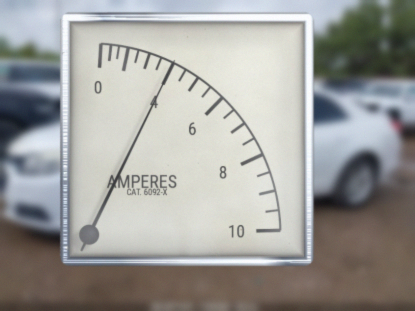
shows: 4 A
